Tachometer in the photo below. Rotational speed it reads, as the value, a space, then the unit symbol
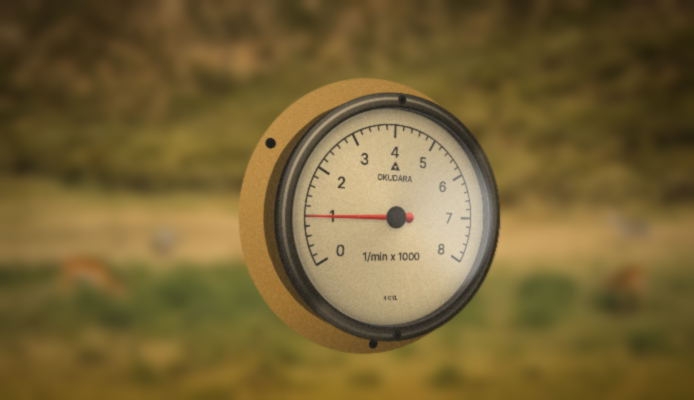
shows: 1000 rpm
